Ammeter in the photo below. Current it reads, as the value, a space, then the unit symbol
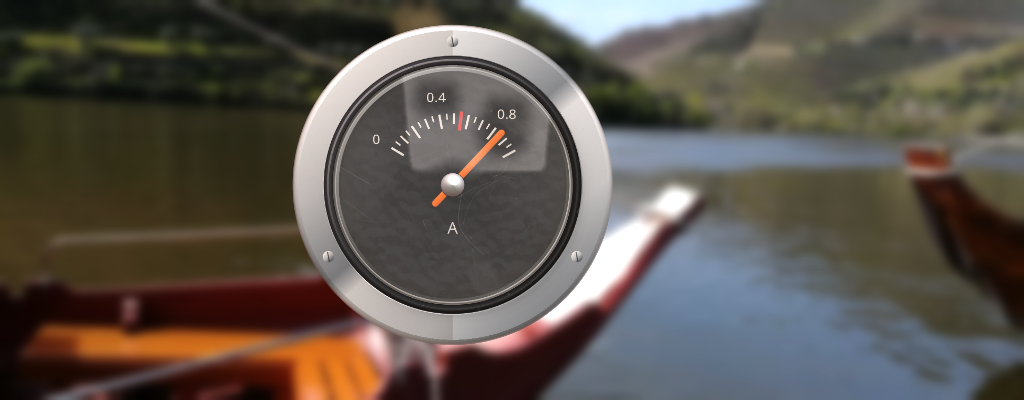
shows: 0.85 A
